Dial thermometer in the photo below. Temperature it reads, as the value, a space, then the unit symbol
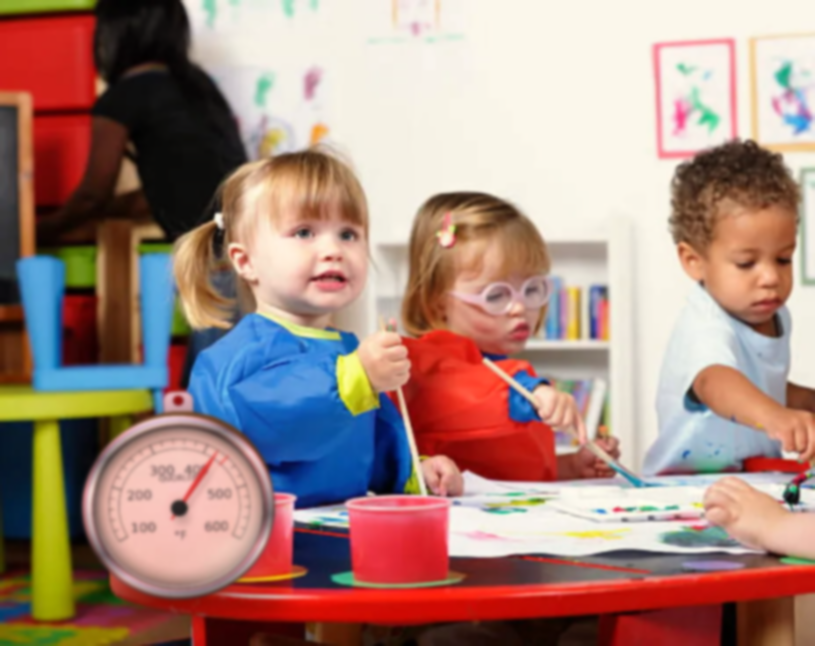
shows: 420 °F
